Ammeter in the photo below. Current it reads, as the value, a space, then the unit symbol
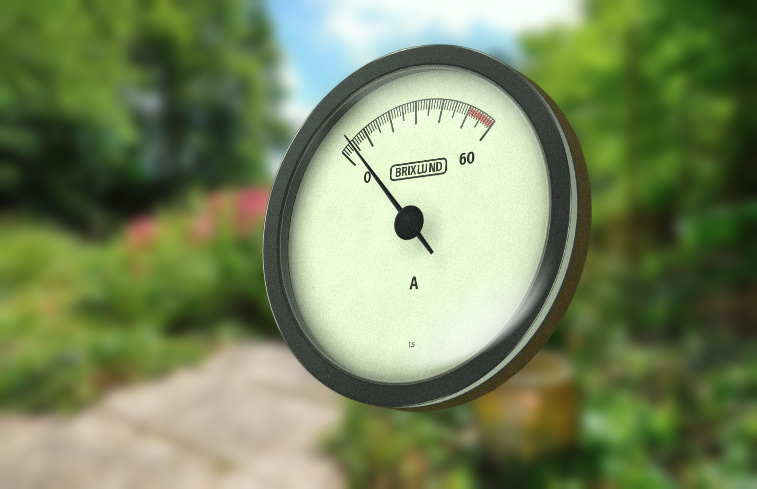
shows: 5 A
